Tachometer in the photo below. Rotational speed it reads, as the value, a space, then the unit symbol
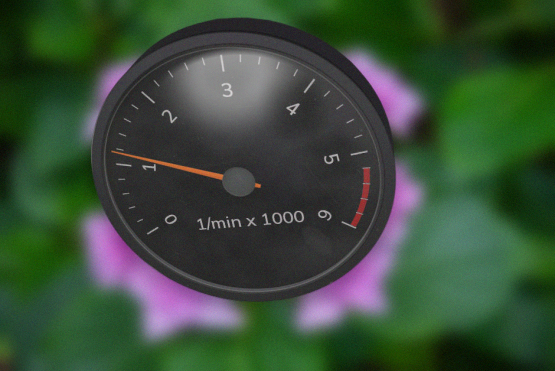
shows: 1200 rpm
